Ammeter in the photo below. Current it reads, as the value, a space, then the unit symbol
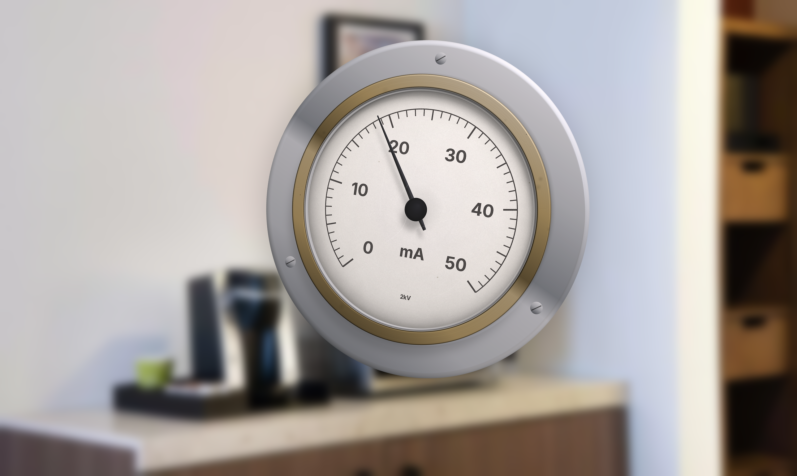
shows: 19 mA
